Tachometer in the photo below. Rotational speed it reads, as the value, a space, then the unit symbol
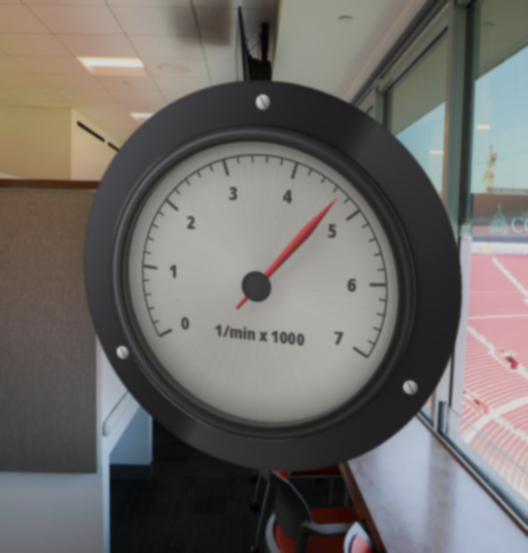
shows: 4700 rpm
